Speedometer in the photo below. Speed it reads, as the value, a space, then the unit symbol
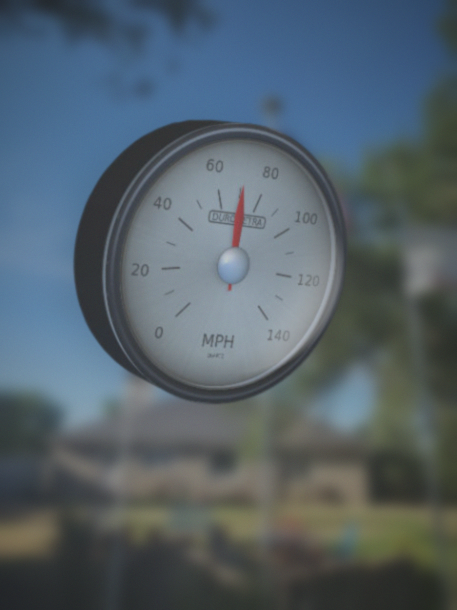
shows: 70 mph
